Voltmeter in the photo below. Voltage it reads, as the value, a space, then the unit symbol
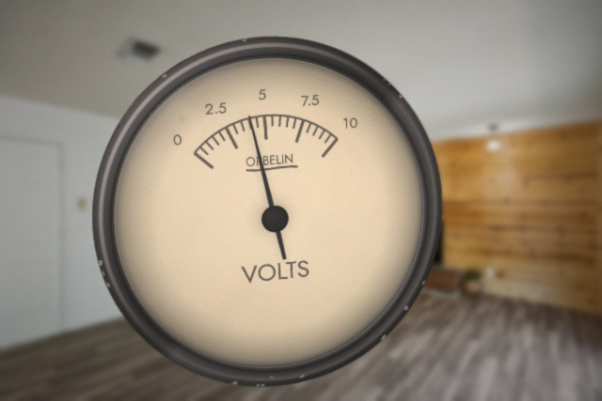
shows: 4 V
